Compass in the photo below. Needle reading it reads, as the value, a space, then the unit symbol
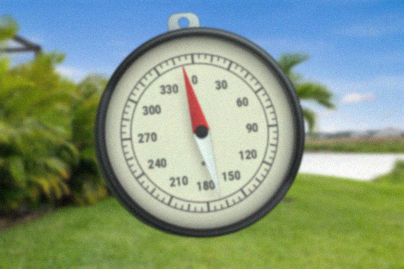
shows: 350 °
